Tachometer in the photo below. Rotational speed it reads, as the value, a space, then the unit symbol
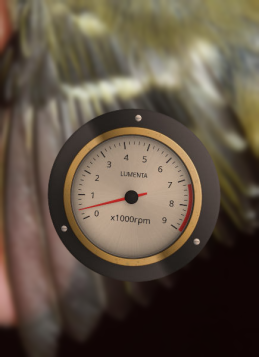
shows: 400 rpm
